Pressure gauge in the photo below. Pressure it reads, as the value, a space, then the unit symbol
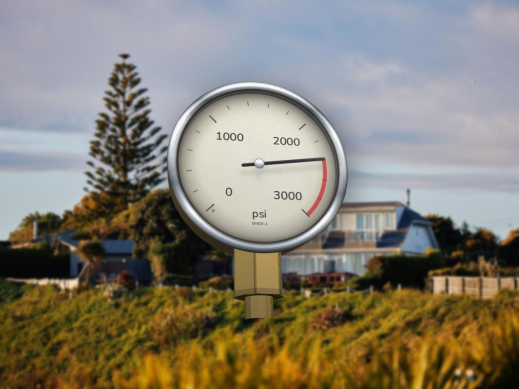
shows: 2400 psi
